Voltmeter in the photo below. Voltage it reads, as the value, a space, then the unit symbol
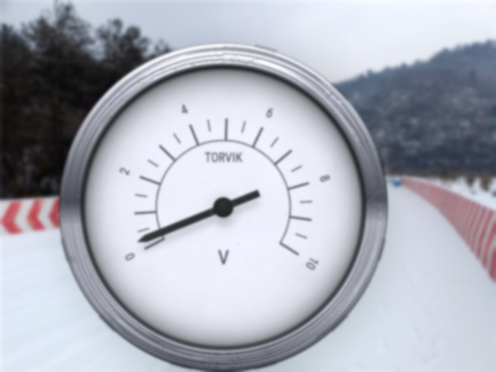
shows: 0.25 V
